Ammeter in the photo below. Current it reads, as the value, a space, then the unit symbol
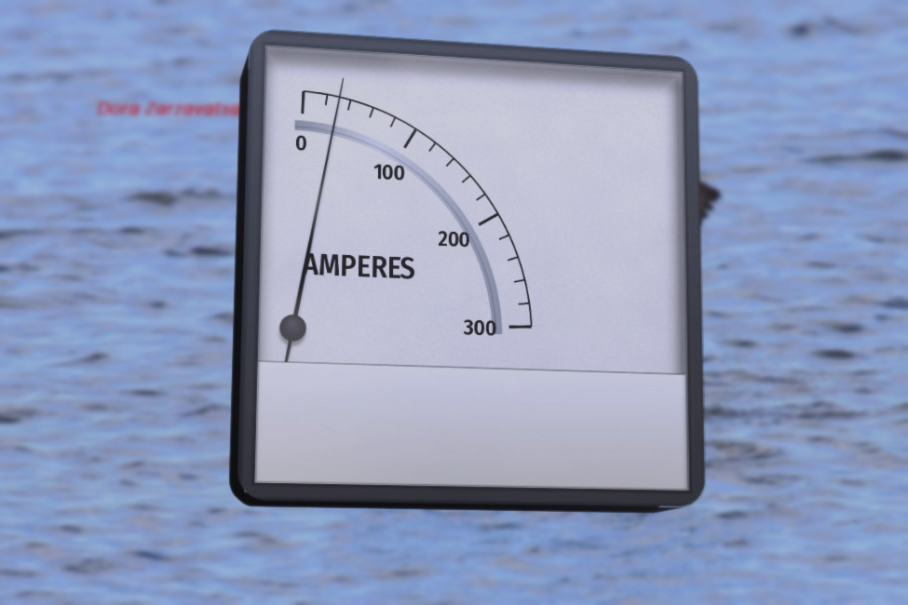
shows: 30 A
